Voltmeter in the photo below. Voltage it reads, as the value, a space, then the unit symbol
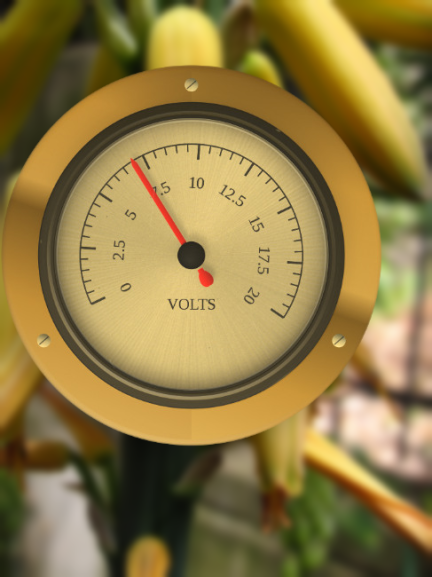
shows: 7 V
